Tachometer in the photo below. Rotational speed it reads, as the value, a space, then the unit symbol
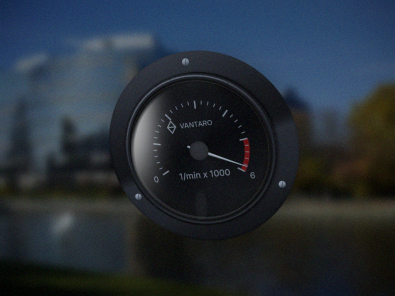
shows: 5800 rpm
